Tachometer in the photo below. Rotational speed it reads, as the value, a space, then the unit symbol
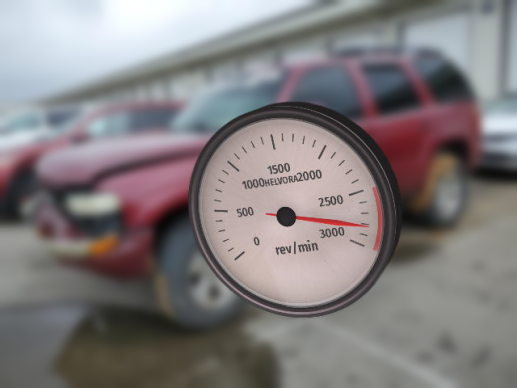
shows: 2800 rpm
